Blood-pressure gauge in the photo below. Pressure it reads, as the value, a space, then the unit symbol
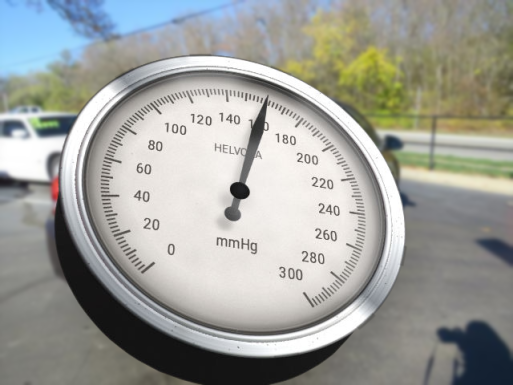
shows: 160 mmHg
